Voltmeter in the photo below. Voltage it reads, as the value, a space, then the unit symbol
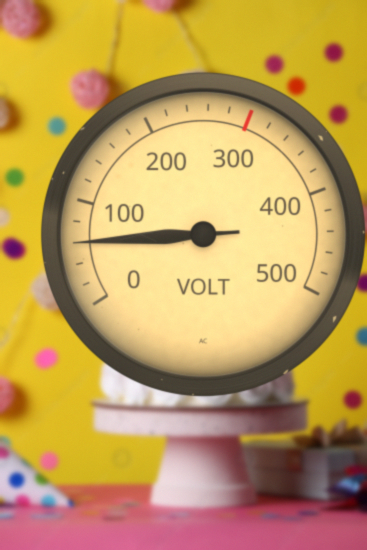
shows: 60 V
